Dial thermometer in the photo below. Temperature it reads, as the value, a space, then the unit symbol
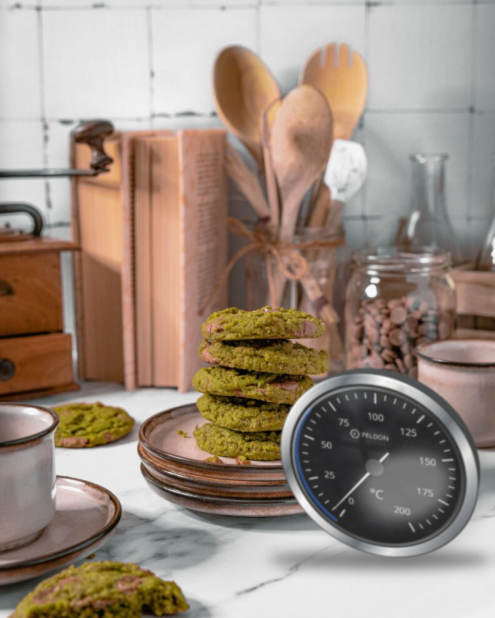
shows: 5 °C
